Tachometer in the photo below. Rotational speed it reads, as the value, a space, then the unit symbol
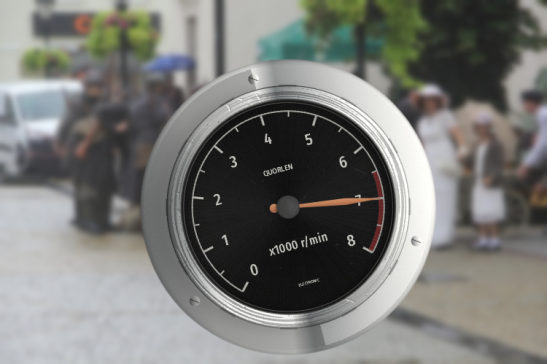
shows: 7000 rpm
